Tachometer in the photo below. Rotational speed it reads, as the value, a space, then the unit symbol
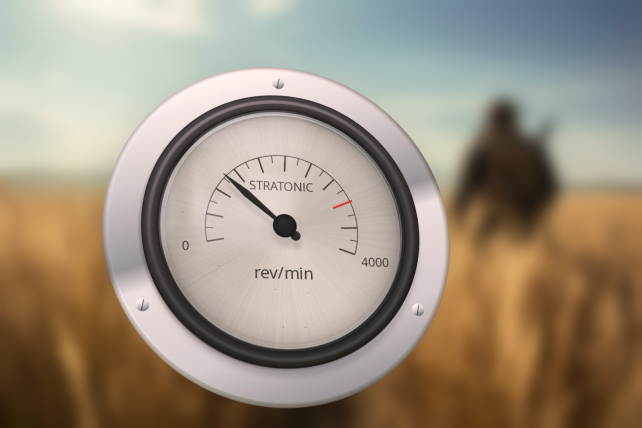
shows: 1000 rpm
